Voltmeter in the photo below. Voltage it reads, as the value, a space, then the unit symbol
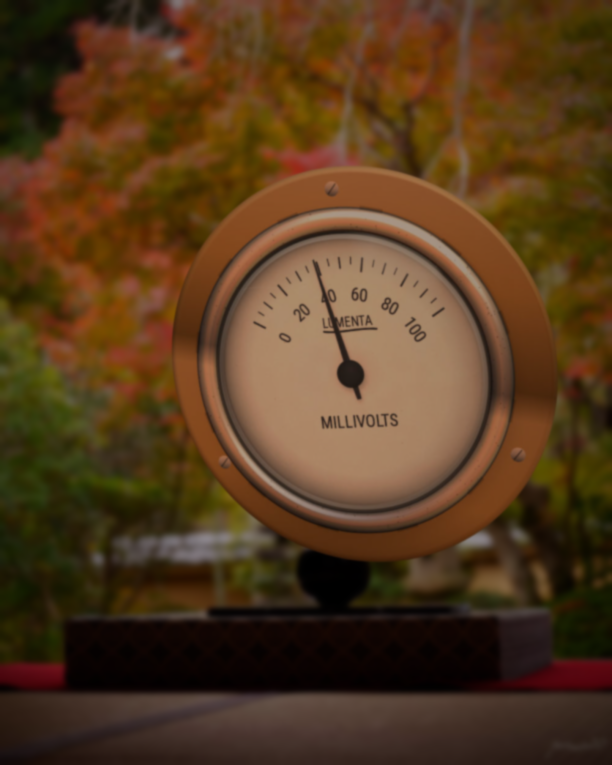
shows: 40 mV
